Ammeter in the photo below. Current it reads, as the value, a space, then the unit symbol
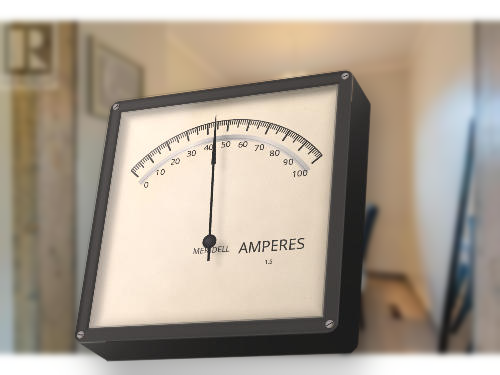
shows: 45 A
